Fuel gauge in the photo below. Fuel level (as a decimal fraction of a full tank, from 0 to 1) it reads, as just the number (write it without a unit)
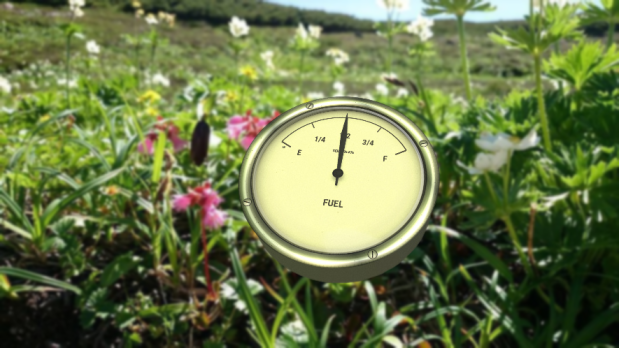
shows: 0.5
